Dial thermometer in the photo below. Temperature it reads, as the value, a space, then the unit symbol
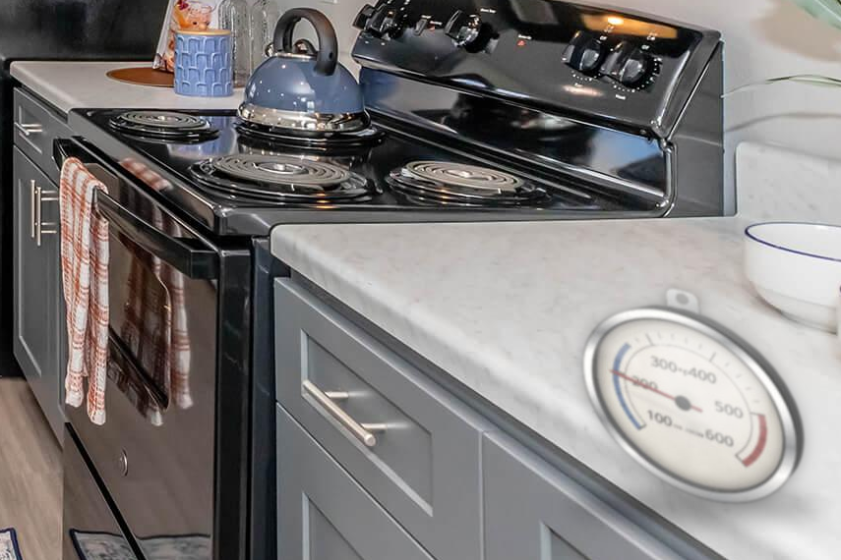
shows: 200 °F
